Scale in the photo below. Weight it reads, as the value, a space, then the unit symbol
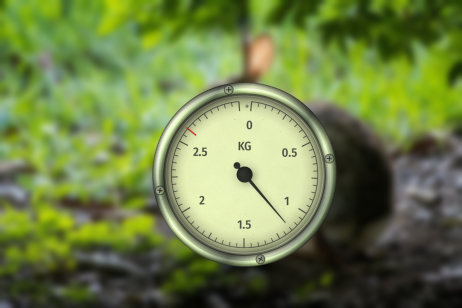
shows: 1.15 kg
